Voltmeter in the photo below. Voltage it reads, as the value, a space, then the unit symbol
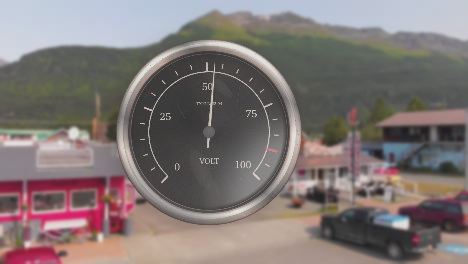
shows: 52.5 V
